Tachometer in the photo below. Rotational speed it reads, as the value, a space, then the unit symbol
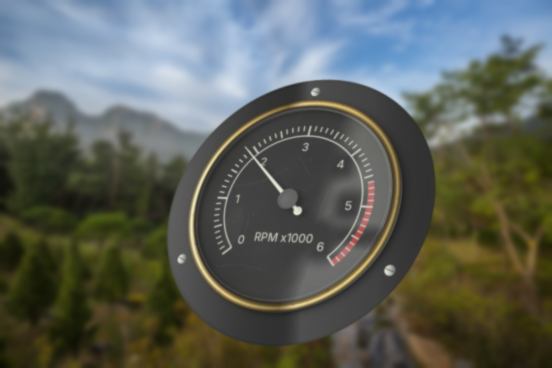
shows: 1900 rpm
